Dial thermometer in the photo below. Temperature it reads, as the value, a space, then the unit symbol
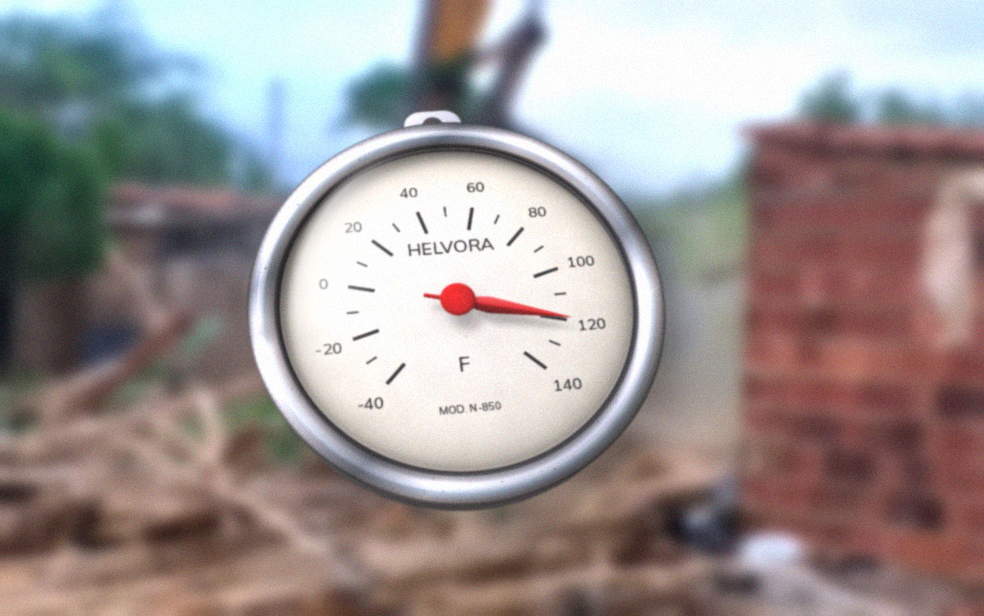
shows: 120 °F
